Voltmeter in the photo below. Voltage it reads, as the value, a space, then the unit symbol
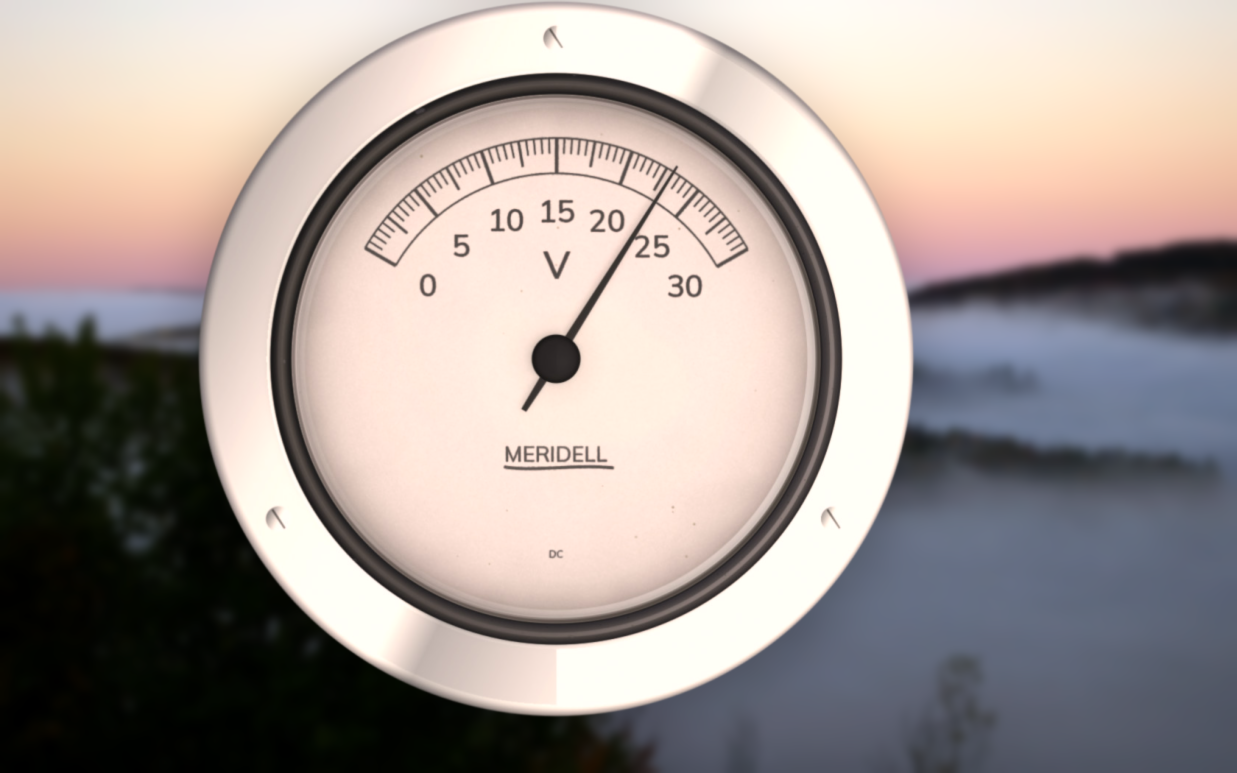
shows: 23 V
